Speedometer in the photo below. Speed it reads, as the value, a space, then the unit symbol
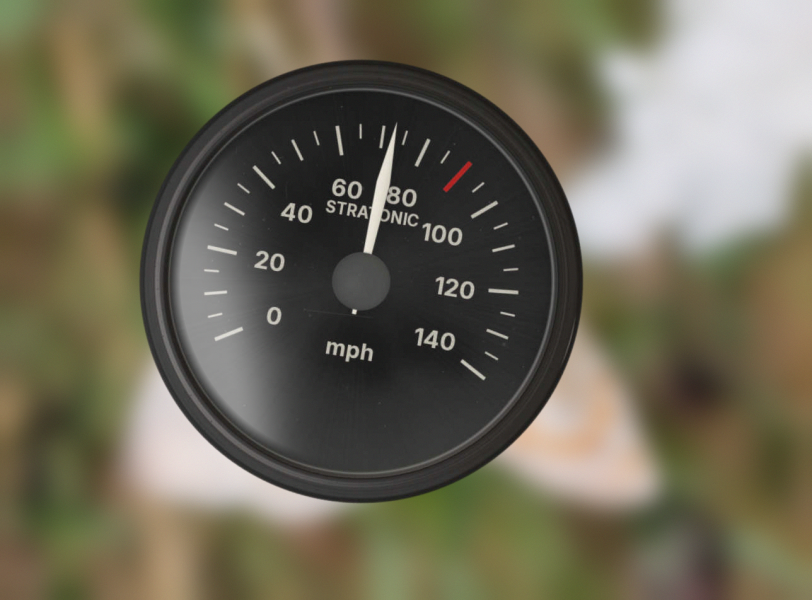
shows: 72.5 mph
